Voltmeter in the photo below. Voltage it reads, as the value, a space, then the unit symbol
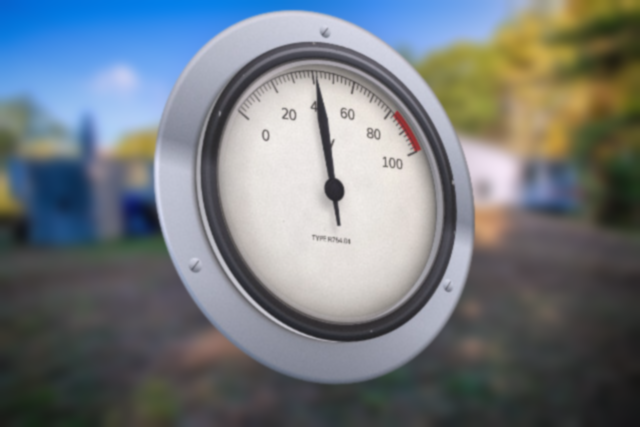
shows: 40 V
